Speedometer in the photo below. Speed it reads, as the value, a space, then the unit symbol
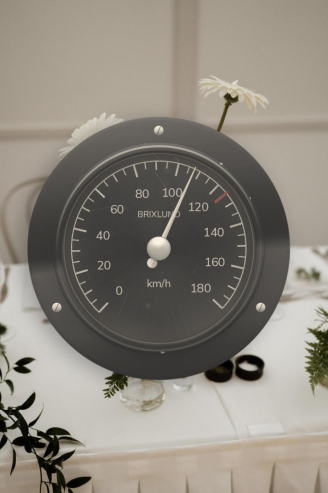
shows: 107.5 km/h
